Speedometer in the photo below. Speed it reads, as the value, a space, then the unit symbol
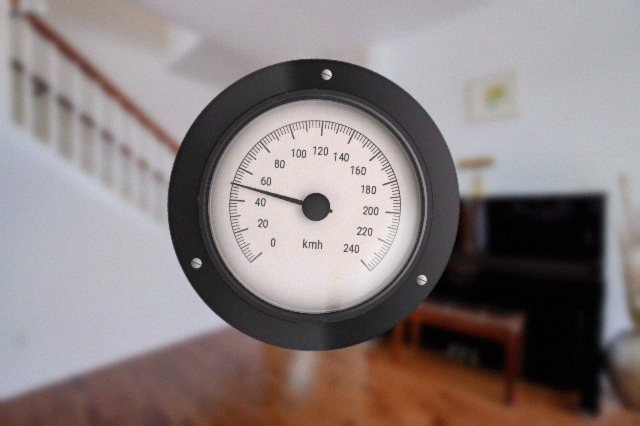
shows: 50 km/h
